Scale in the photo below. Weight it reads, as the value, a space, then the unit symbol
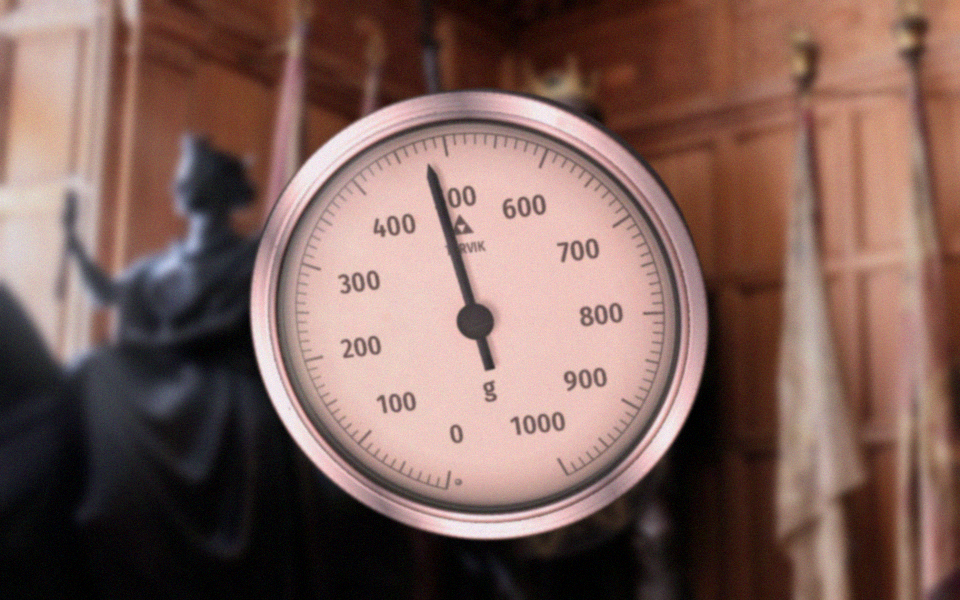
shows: 480 g
